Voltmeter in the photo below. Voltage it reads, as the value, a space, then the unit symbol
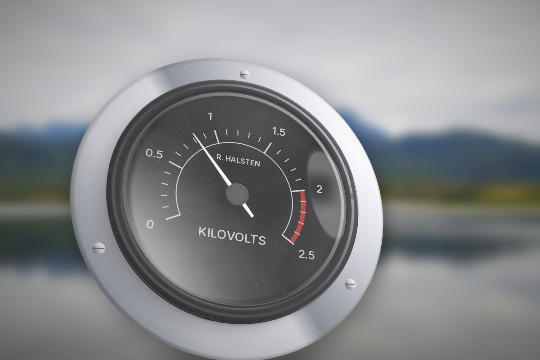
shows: 0.8 kV
